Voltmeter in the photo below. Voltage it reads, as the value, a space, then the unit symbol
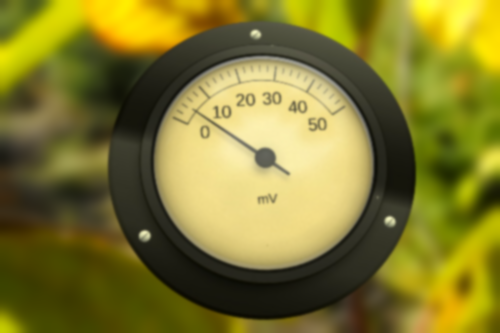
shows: 4 mV
